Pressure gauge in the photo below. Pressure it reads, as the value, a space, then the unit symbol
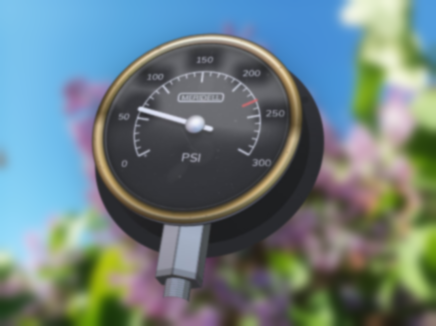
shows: 60 psi
